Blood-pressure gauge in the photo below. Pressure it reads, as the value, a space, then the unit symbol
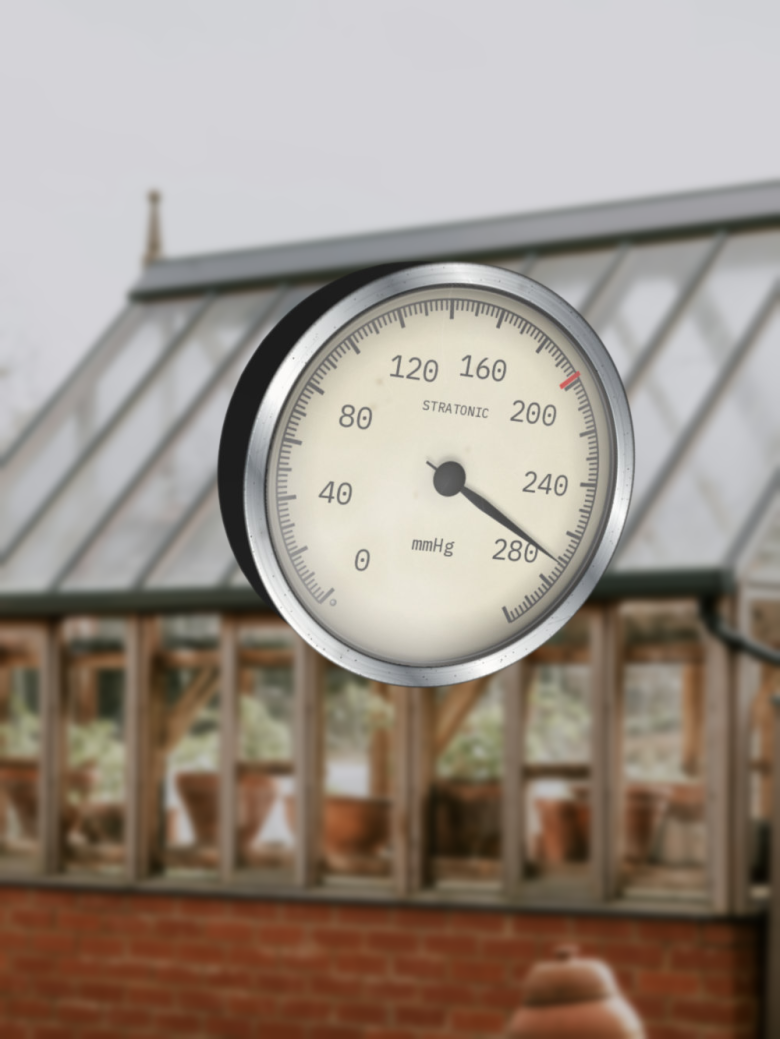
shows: 272 mmHg
